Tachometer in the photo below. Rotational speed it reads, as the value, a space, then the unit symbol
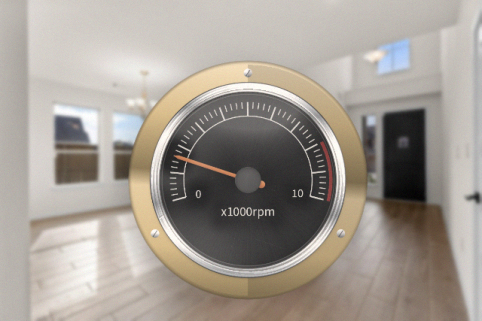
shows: 1600 rpm
